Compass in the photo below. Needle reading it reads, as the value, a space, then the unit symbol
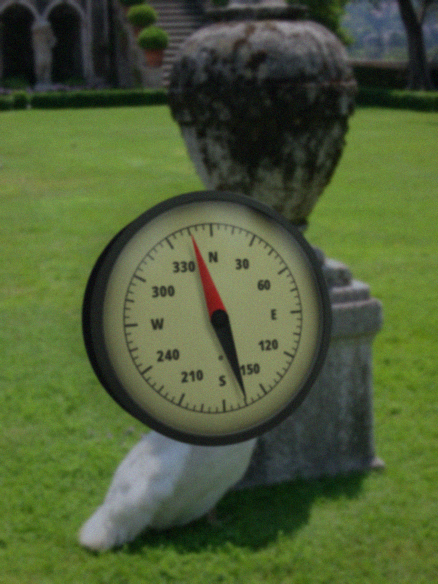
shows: 345 °
